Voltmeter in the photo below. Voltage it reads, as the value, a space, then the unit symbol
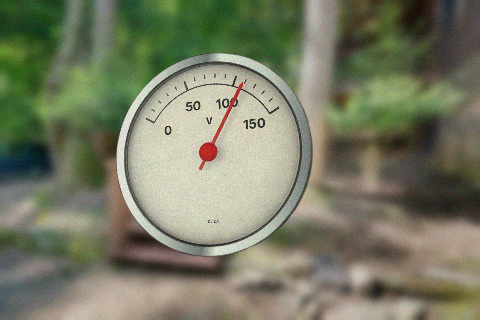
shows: 110 V
